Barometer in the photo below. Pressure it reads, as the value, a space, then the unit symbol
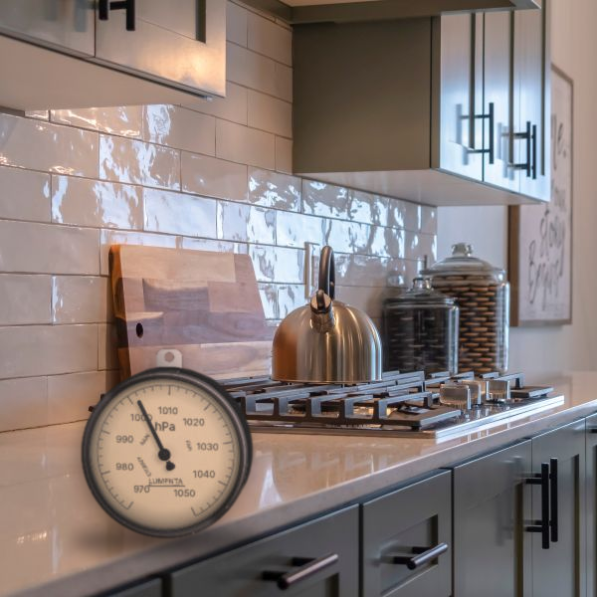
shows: 1002 hPa
